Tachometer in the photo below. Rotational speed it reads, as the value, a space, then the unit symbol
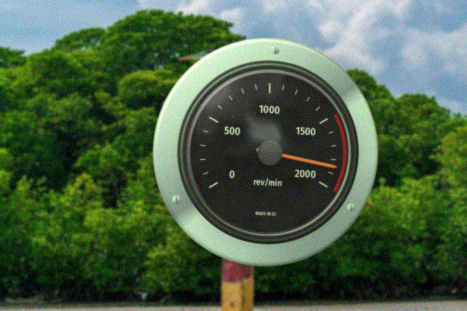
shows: 1850 rpm
